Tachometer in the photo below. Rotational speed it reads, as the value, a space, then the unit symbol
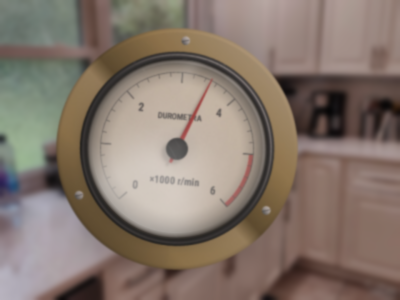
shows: 3500 rpm
